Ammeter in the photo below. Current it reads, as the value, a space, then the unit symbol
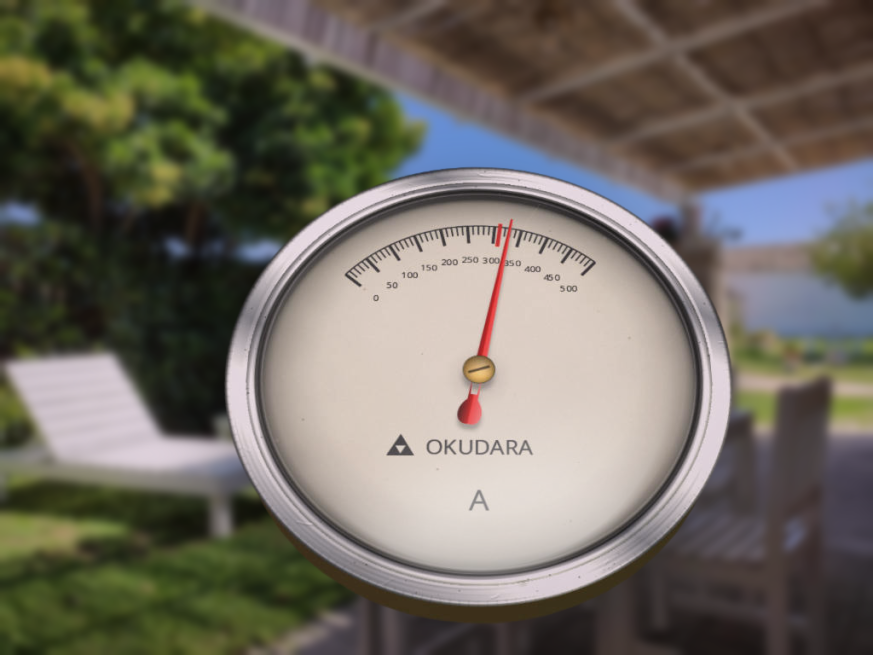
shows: 330 A
